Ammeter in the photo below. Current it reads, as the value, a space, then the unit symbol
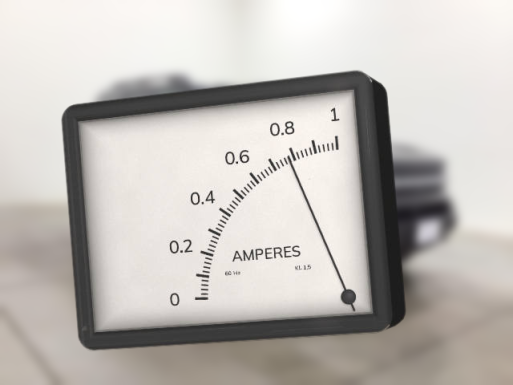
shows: 0.78 A
